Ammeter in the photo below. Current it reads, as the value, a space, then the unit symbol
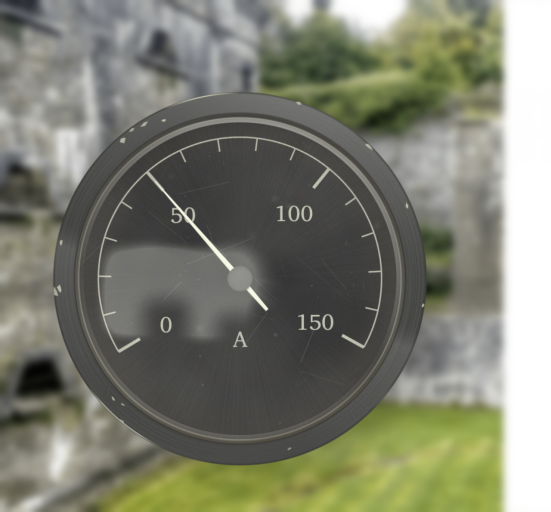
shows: 50 A
